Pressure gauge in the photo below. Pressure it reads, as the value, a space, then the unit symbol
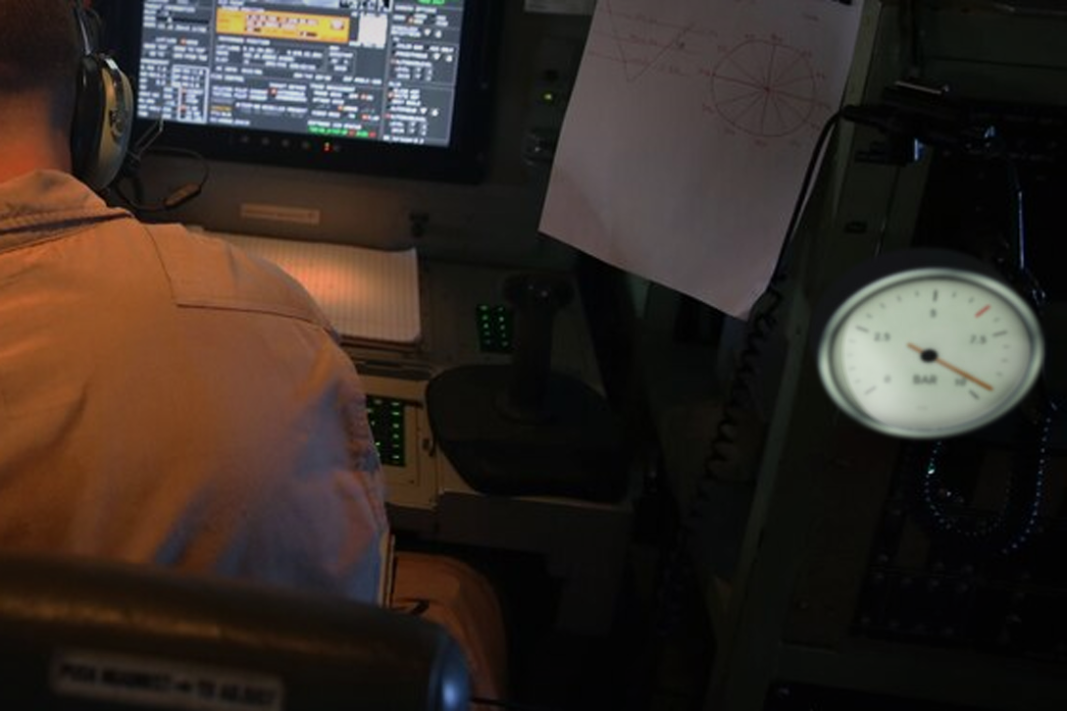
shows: 9.5 bar
